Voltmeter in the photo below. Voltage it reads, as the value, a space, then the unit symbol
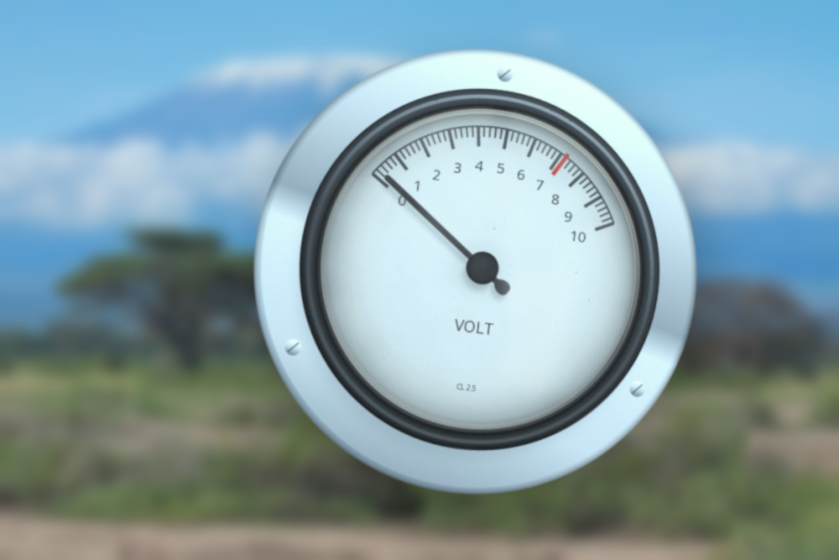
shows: 0.2 V
